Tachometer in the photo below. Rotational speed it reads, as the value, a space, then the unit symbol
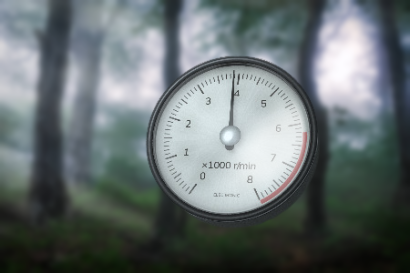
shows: 3900 rpm
